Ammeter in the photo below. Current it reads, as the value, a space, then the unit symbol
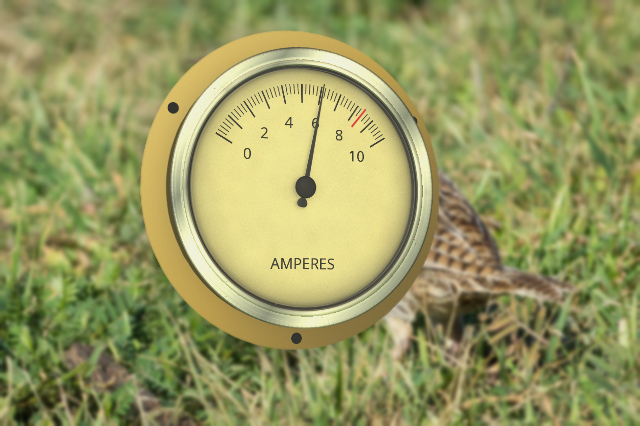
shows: 6 A
